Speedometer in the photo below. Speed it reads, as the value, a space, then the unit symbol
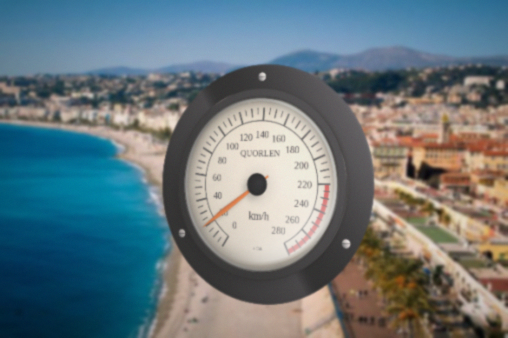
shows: 20 km/h
